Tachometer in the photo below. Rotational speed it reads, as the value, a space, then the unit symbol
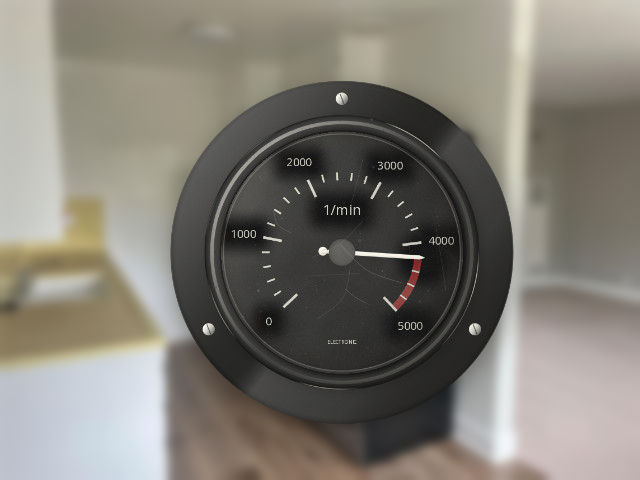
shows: 4200 rpm
